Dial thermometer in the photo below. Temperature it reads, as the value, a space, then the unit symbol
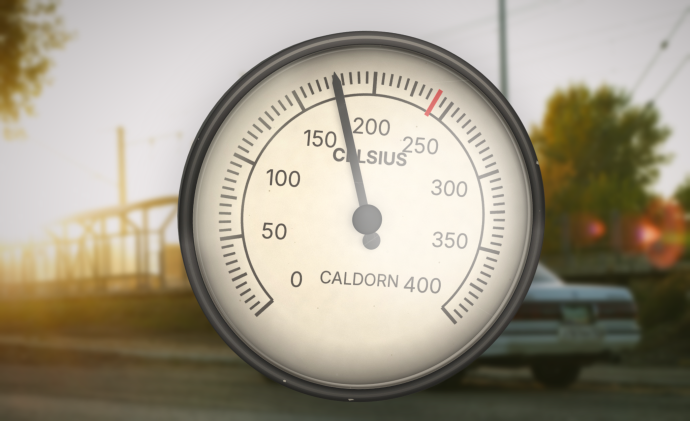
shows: 175 °C
